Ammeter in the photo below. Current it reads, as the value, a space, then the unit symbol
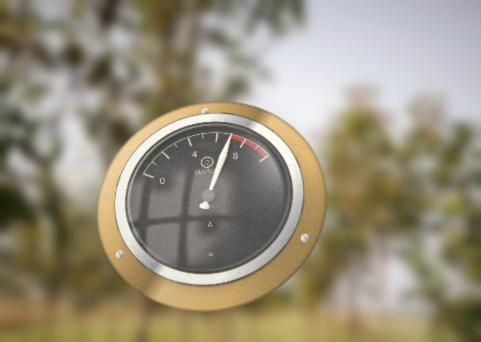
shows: 7 A
